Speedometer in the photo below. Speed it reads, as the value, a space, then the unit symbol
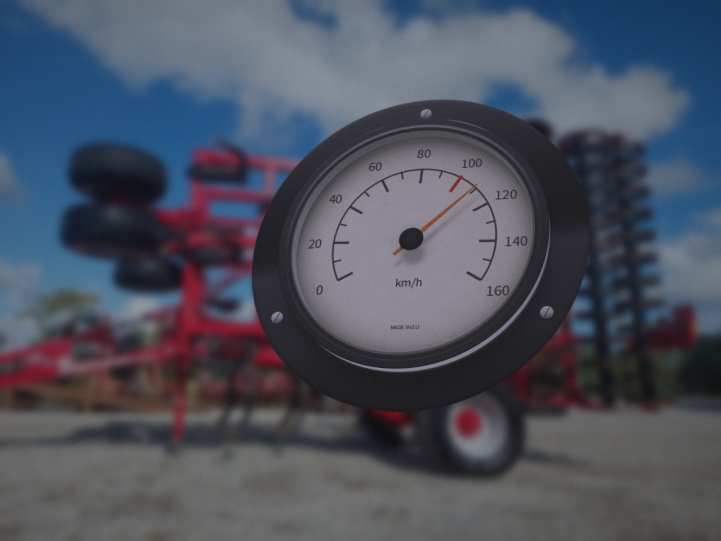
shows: 110 km/h
